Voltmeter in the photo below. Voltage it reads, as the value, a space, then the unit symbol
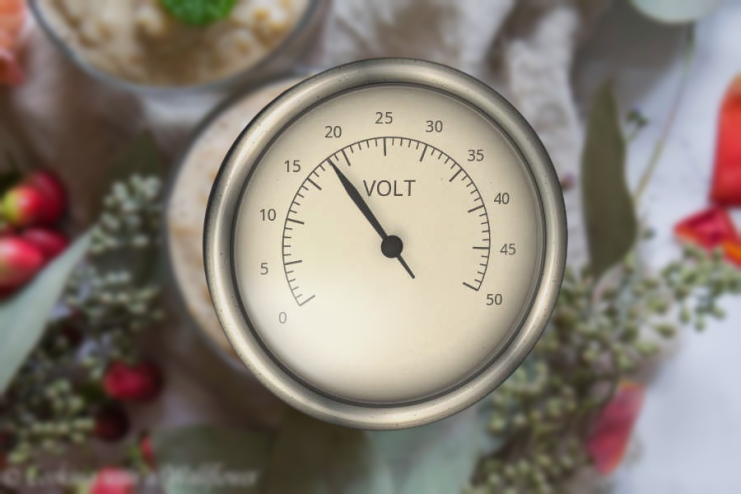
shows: 18 V
